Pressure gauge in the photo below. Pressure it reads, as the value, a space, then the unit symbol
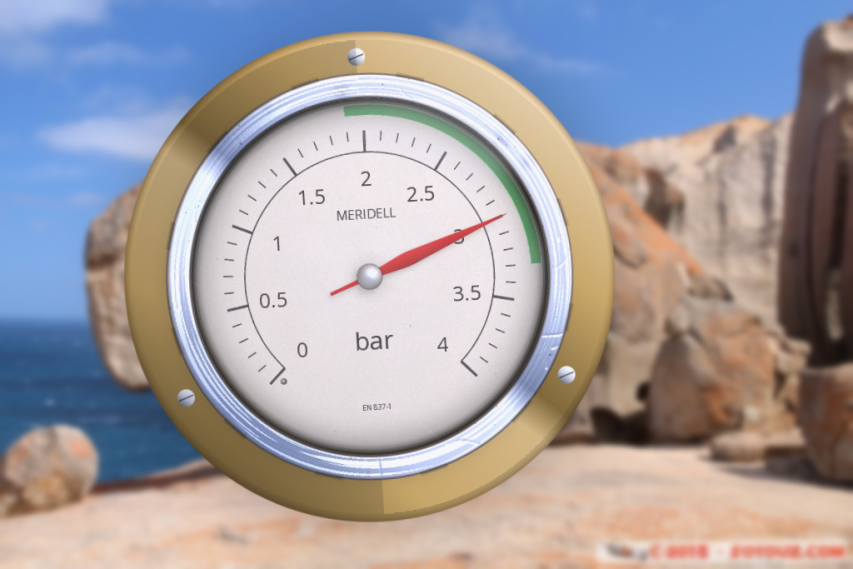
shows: 3 bar
